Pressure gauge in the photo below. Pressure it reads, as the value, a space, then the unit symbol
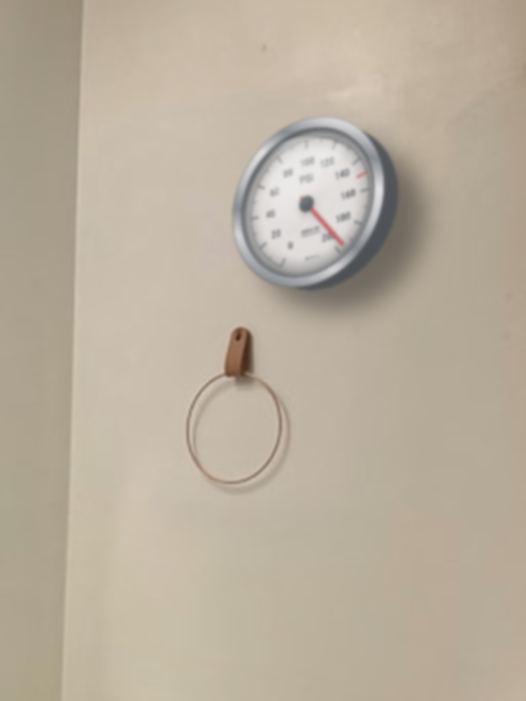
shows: 195 psi
